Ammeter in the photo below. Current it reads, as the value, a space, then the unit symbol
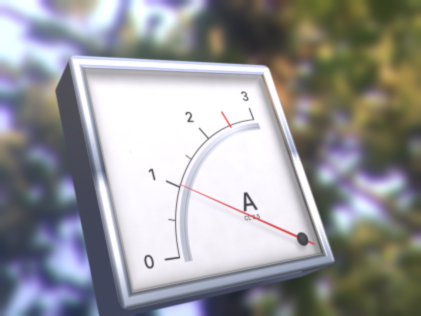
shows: 1 A
